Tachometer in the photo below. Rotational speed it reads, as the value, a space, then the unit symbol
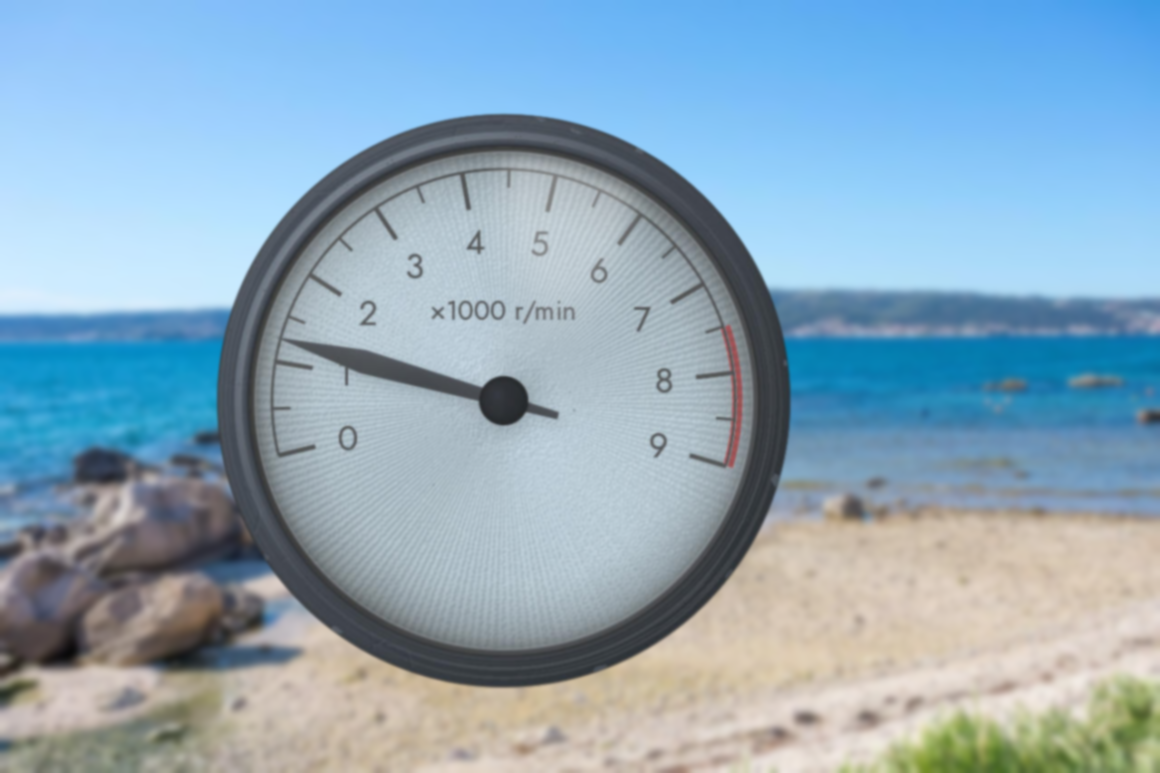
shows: 1250 rpm
